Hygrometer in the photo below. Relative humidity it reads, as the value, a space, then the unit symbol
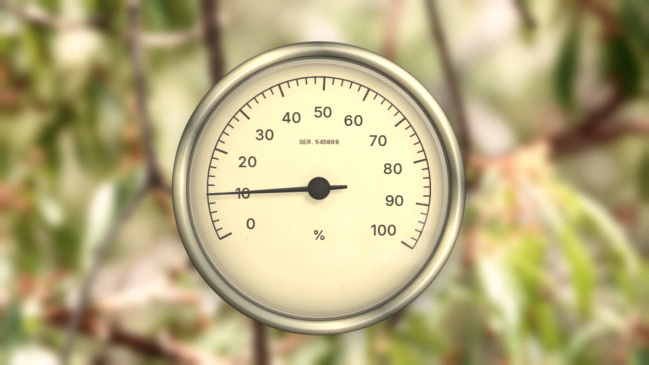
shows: 10 %
